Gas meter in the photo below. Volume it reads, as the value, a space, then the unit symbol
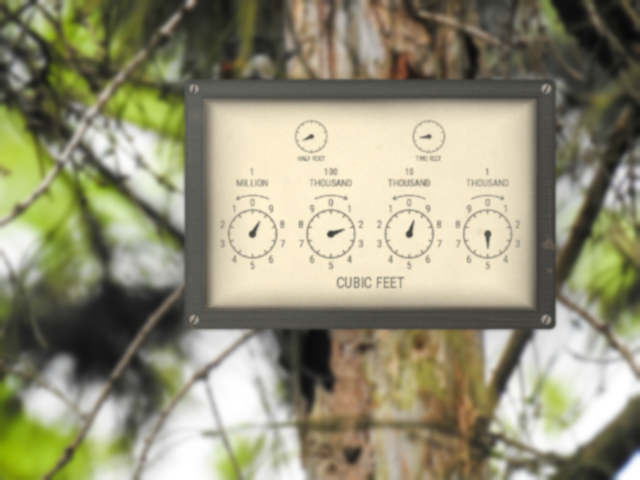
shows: 919500 ft³
